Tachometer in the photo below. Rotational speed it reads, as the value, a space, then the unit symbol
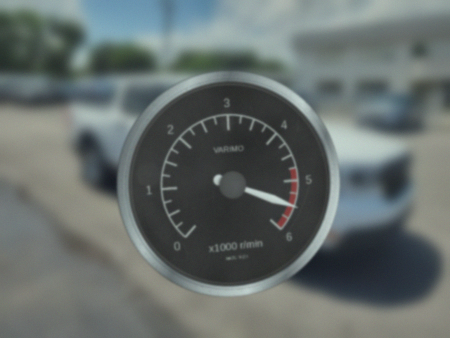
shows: 5500 rpm
